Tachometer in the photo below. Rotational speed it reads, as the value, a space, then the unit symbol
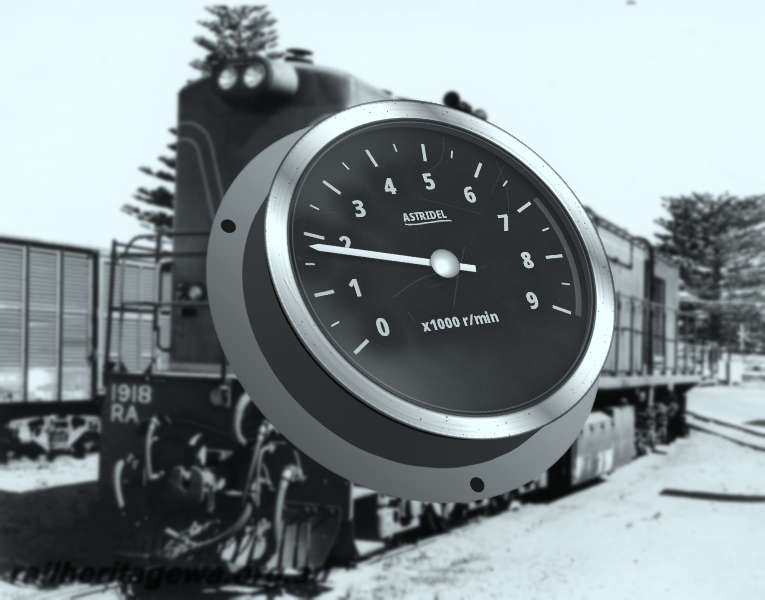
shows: 1750 rpm
